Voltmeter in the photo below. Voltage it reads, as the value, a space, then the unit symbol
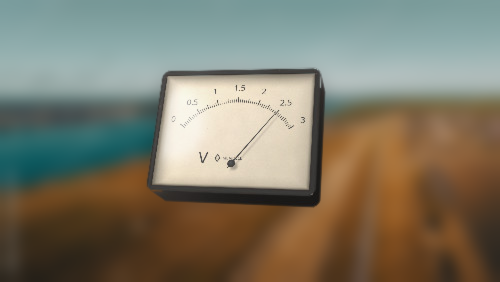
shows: 2.5 V
